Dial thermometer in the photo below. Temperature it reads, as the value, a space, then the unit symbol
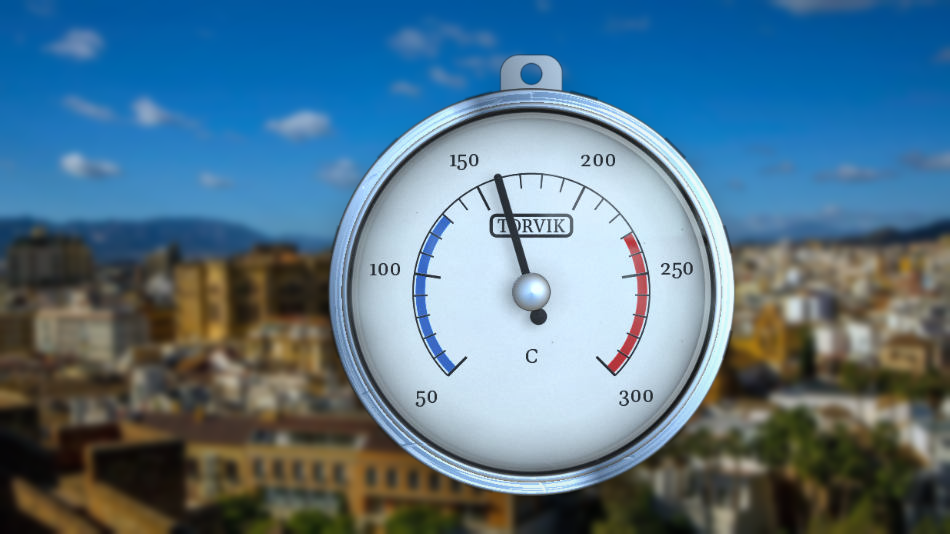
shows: 160 °C
